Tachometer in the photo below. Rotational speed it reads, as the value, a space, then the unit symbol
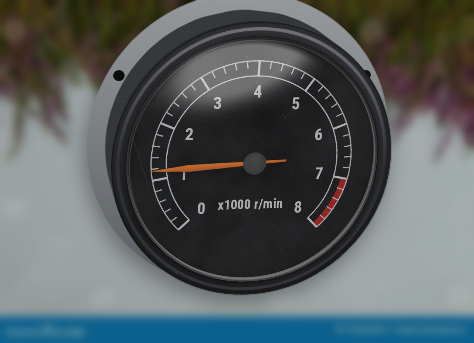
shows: 1200 rpm
